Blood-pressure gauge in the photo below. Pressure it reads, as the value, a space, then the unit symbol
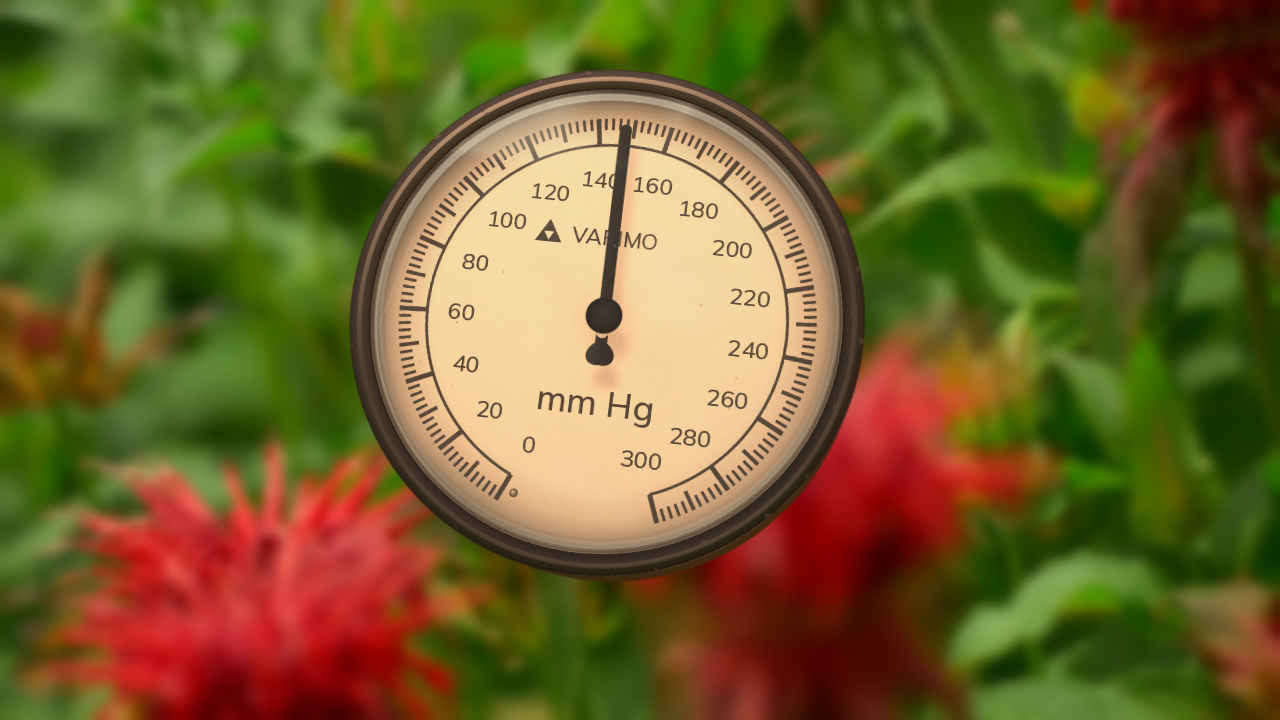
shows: 148 mmHg
